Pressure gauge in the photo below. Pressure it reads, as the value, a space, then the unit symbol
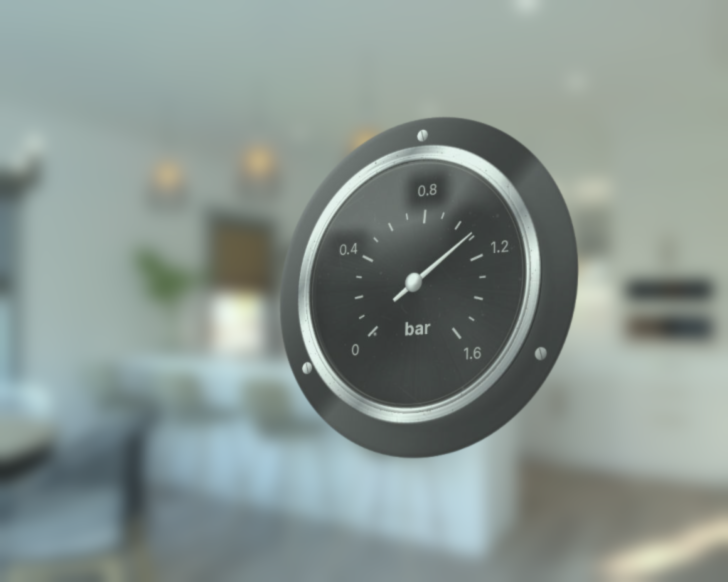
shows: 1.1 bar
